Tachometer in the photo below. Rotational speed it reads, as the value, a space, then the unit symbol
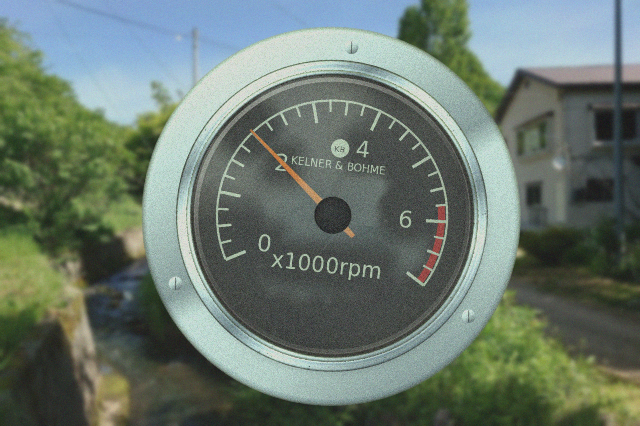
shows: 2000 rpm
